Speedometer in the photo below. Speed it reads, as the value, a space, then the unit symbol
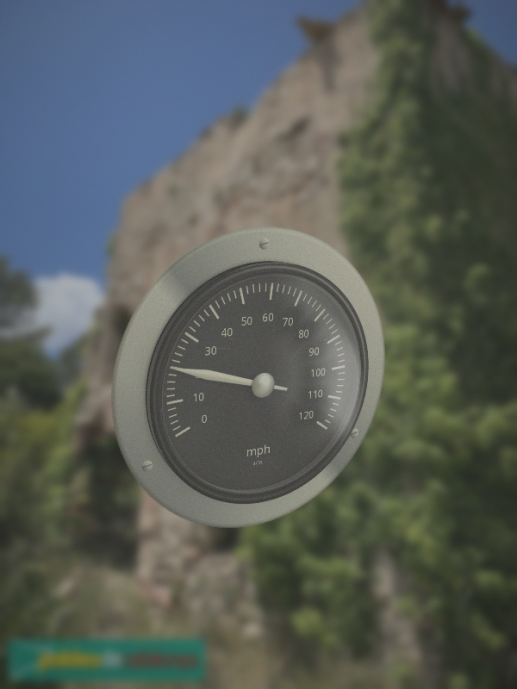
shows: 20 mph
